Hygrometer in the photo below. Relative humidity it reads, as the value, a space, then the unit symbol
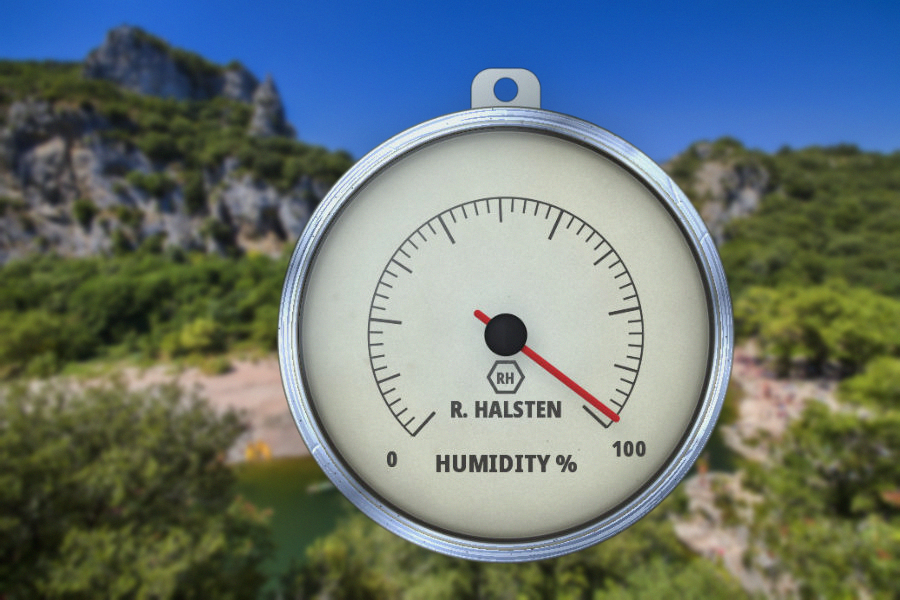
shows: 98 %
